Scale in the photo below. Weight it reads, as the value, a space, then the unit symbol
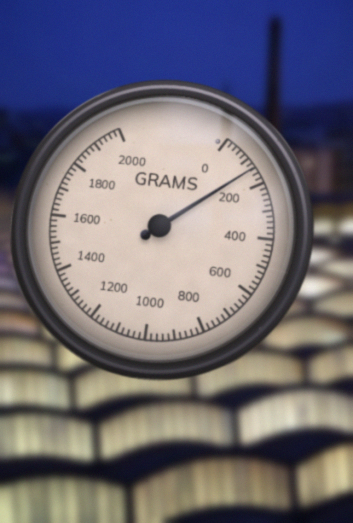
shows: 140 g
